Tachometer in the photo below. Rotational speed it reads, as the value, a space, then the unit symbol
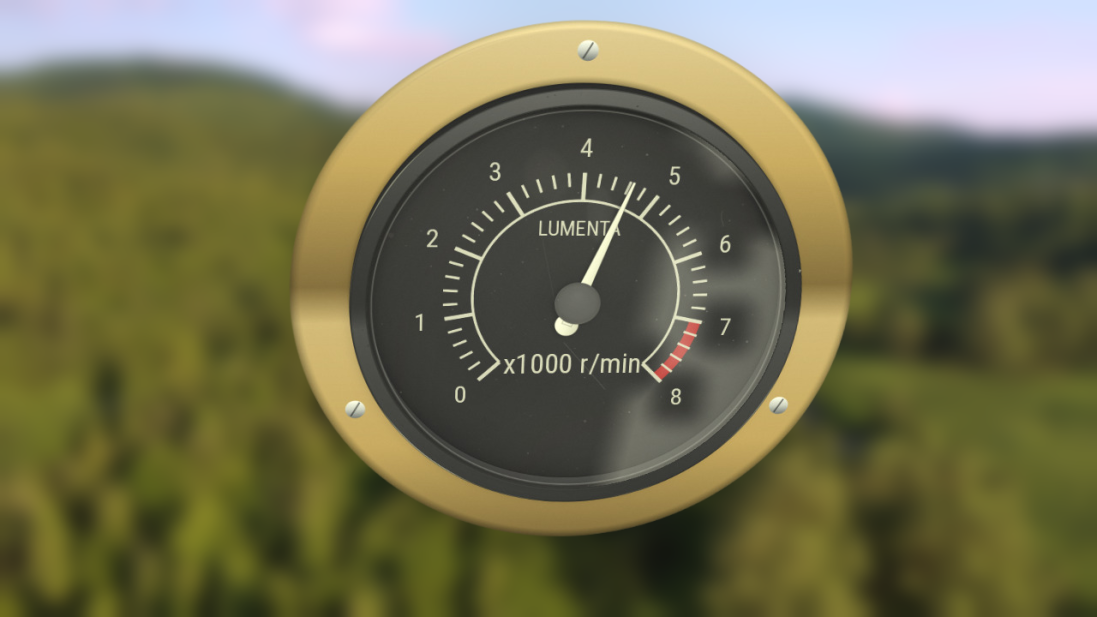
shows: 4600 rpm
